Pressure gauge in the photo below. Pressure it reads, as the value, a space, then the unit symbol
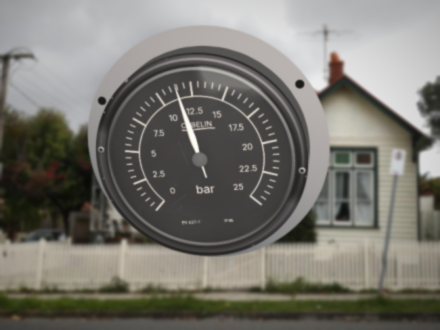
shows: 11.5 bar
